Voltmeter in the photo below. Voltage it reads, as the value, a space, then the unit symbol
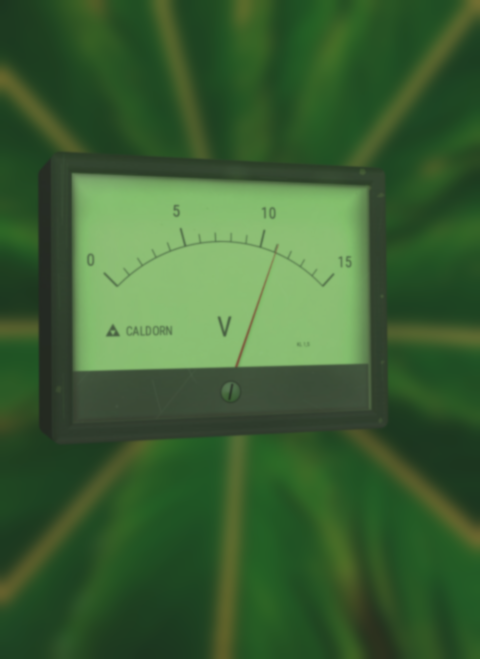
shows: 11 V
